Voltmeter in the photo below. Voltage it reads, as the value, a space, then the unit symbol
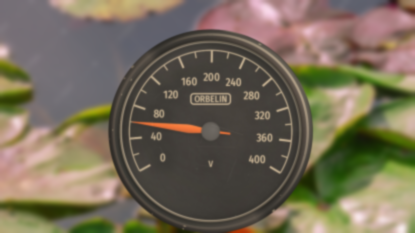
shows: 60 V
